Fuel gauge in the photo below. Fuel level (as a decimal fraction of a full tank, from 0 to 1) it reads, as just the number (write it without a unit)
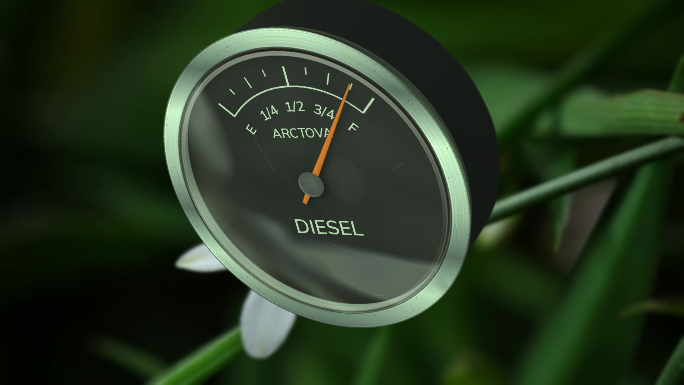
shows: 0.875
